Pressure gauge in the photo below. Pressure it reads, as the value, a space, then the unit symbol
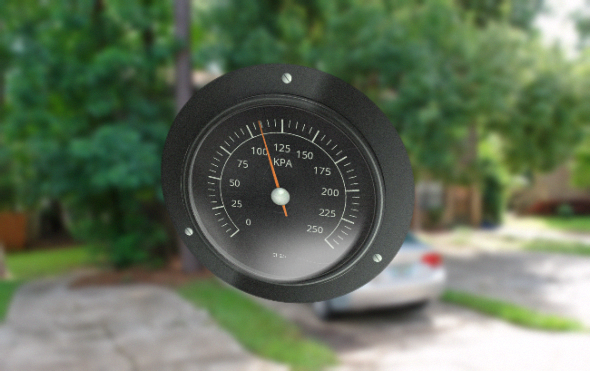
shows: 110 kPa
